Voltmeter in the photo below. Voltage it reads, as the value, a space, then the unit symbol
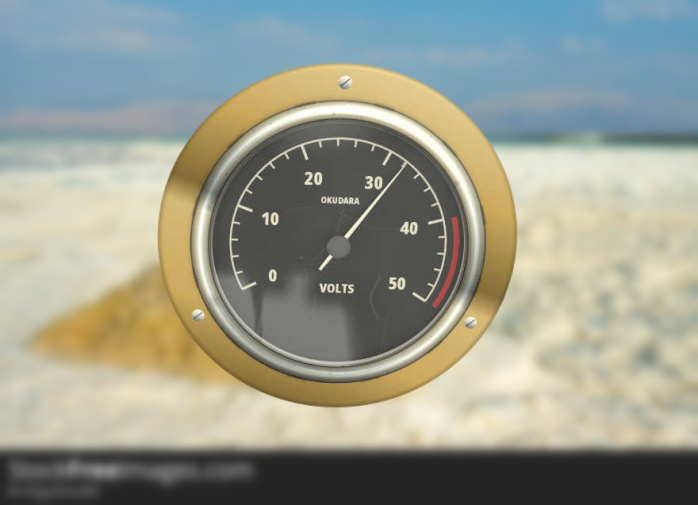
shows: 32 V
